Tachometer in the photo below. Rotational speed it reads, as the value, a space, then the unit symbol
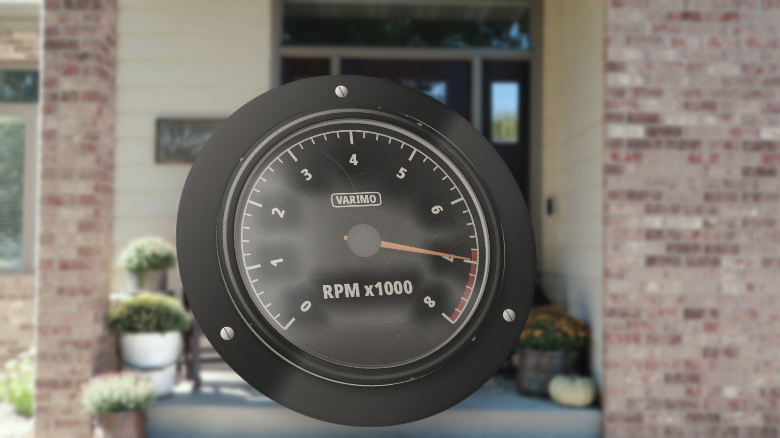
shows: 7000 rpm
